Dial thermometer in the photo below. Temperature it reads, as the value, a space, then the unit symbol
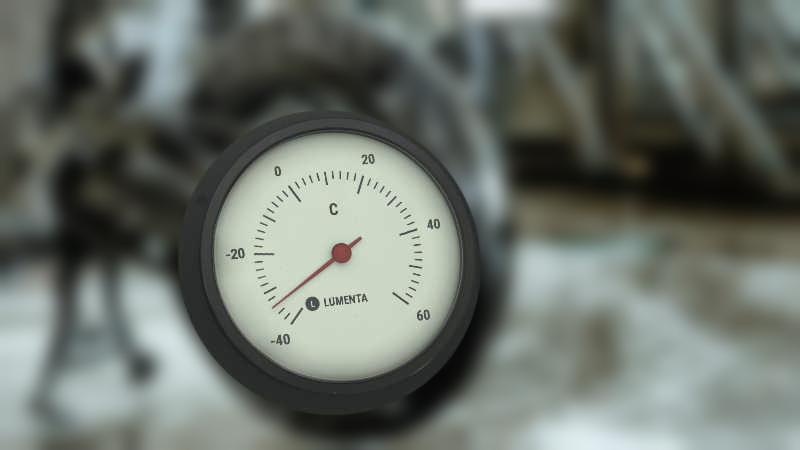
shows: -34 °C
